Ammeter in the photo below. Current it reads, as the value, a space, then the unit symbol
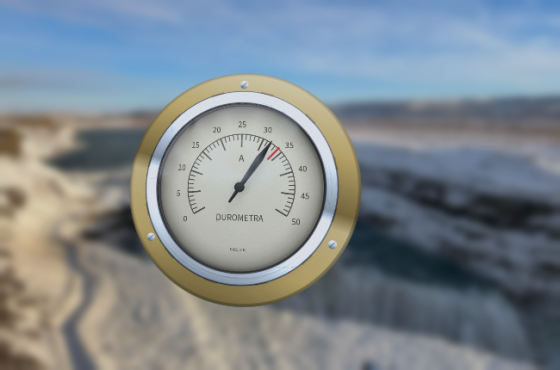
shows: 32 A
